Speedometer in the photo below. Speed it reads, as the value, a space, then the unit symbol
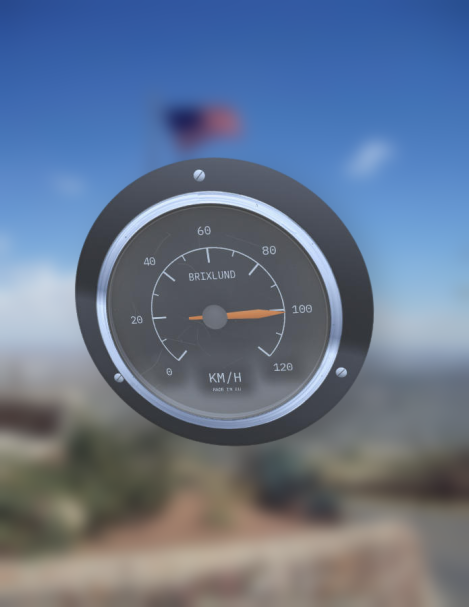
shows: 100 km/h
